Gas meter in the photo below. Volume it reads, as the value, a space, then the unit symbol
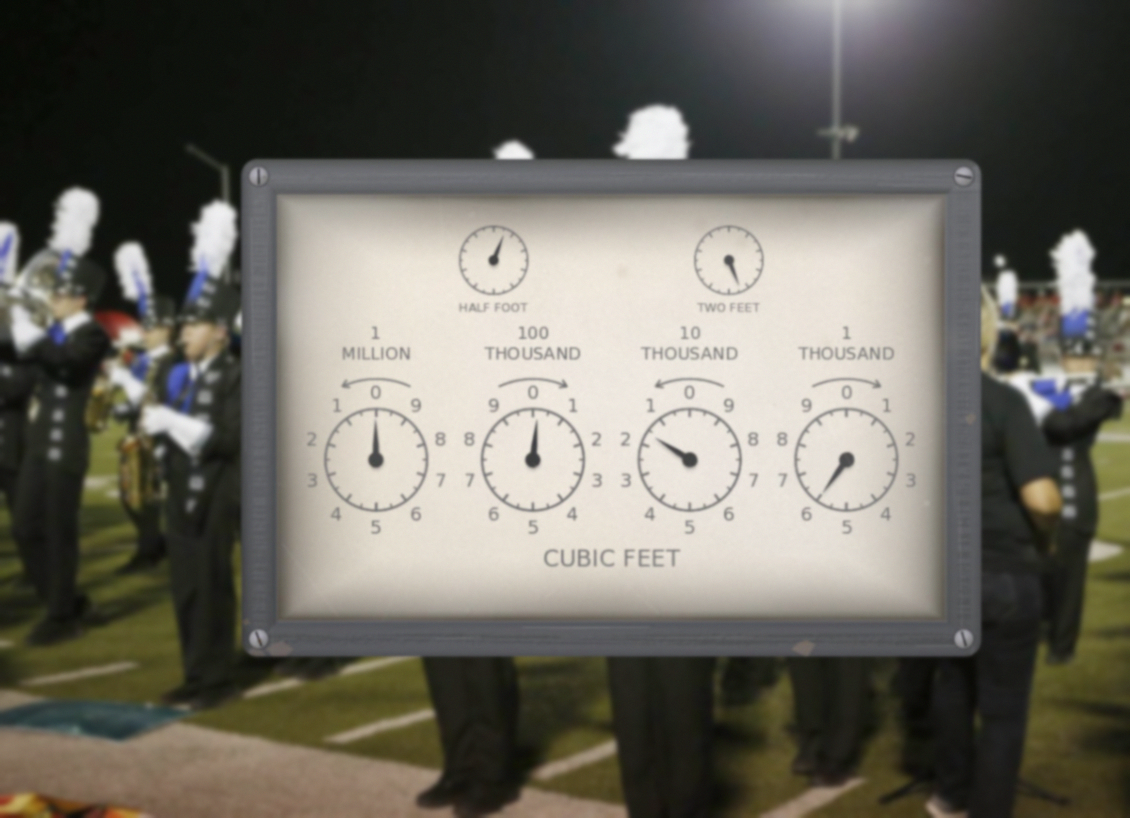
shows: 1600 ft³
